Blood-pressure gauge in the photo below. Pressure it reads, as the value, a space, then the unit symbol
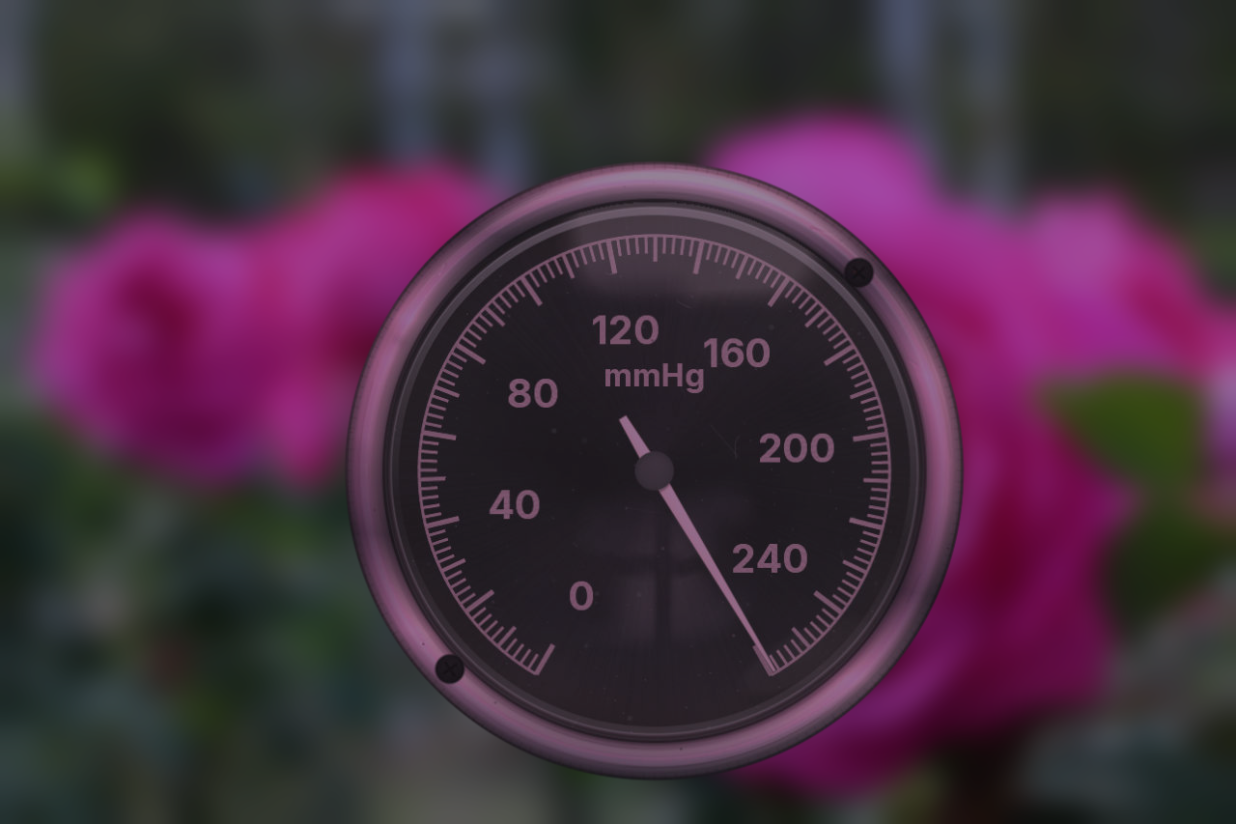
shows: 259 mmHg
